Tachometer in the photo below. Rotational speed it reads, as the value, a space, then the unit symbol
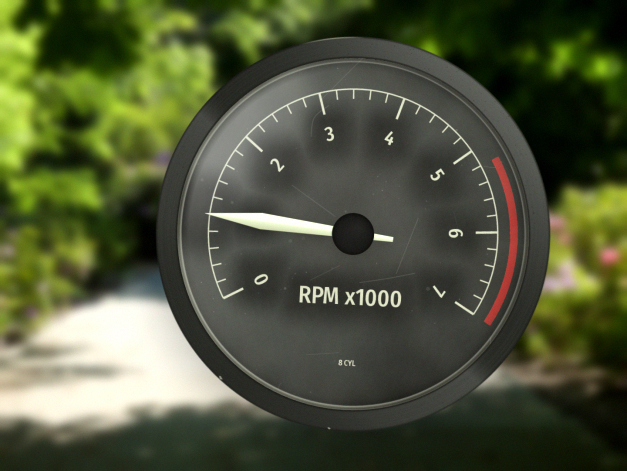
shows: 1000 rpm
